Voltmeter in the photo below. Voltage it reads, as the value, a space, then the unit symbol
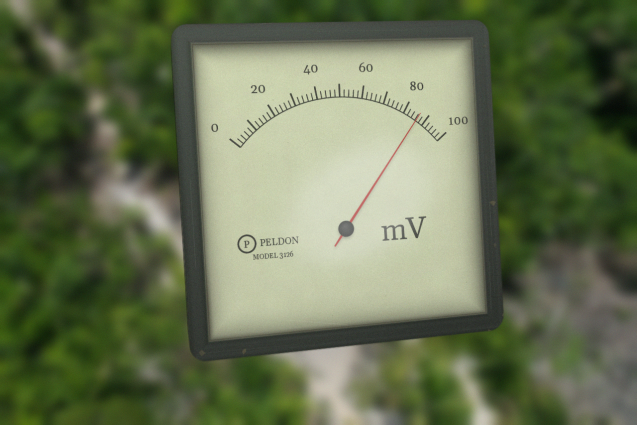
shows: 86 mV
